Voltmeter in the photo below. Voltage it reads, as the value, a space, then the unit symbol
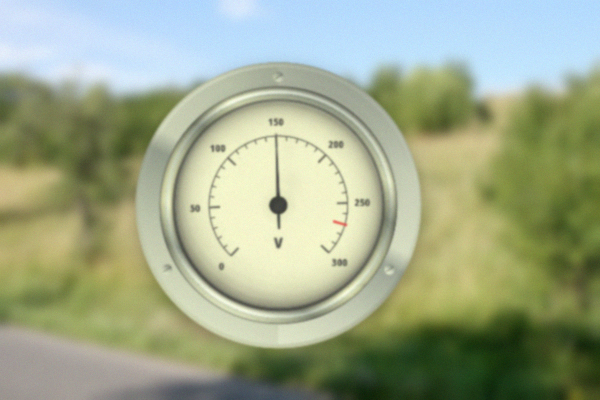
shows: 150 V
